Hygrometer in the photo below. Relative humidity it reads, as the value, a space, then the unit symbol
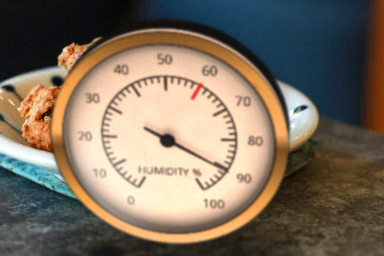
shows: 90 %
